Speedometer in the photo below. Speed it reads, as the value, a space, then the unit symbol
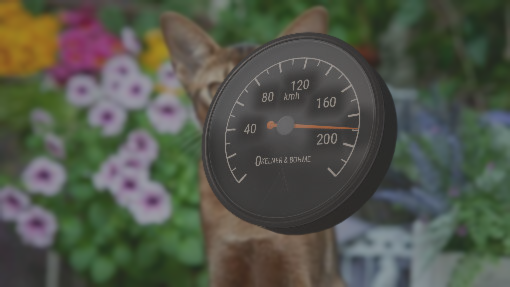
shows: 190 km/h
